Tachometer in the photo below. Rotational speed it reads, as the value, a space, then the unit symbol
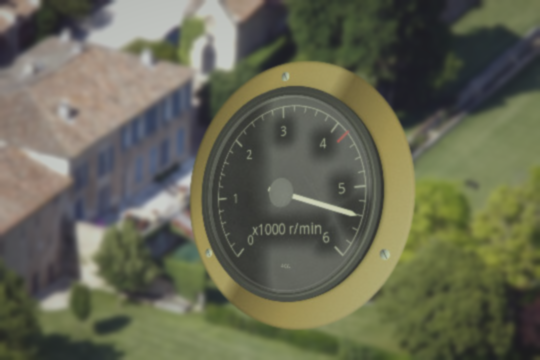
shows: 5400 rpm
